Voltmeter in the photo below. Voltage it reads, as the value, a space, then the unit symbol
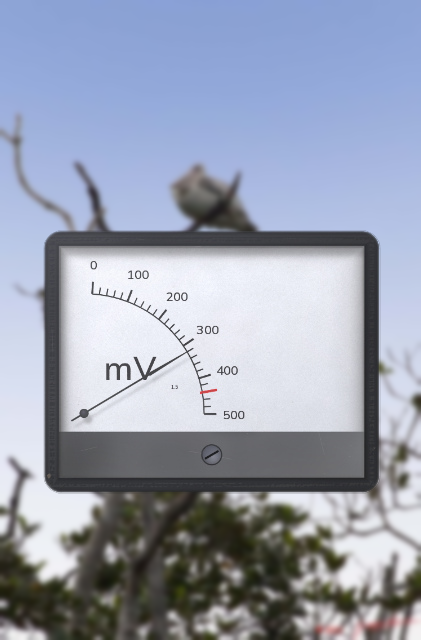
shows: 320 mV
